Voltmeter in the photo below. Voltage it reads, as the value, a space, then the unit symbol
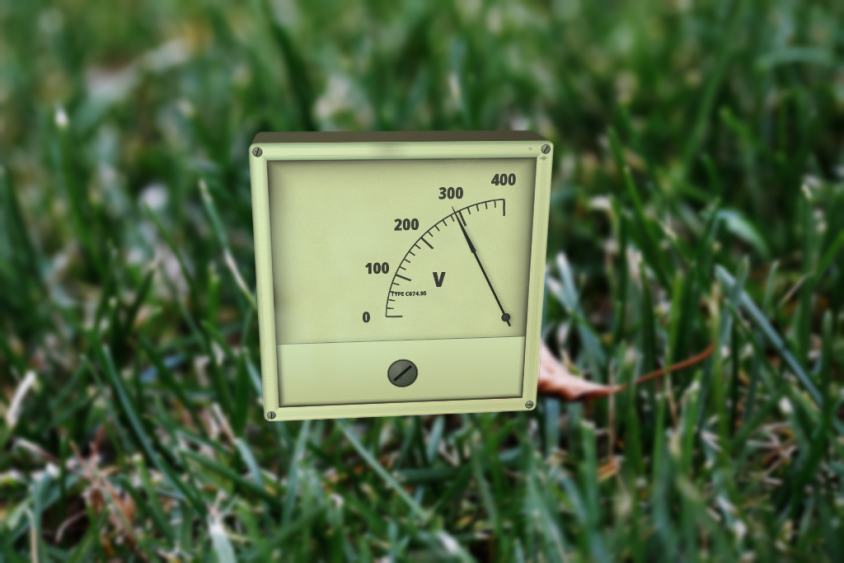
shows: 290 V
